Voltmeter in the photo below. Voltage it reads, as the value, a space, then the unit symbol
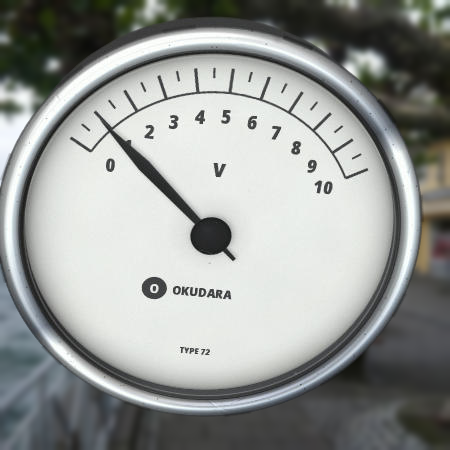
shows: 1 V
